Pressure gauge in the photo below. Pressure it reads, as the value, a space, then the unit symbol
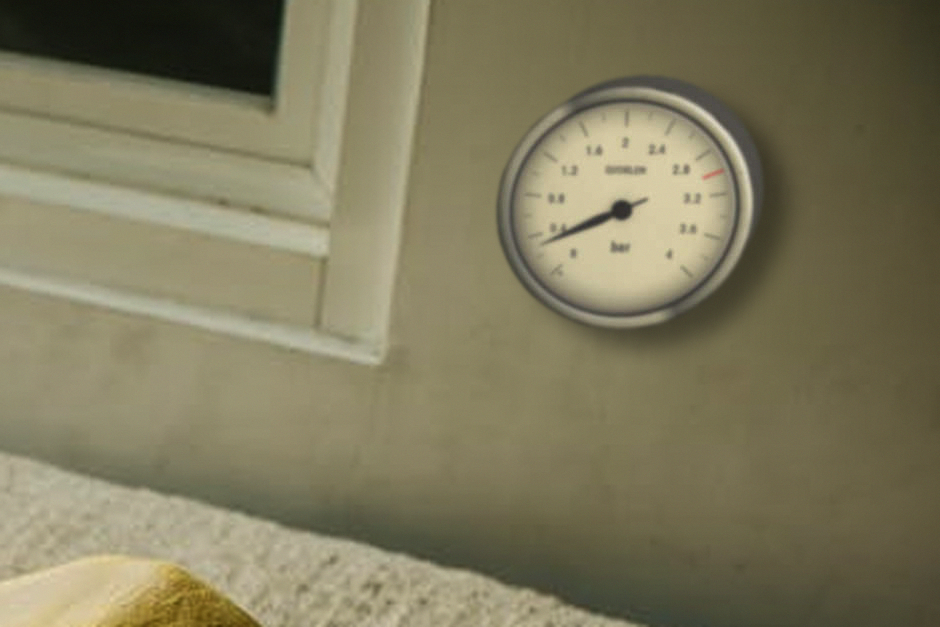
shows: 0.3 bar
